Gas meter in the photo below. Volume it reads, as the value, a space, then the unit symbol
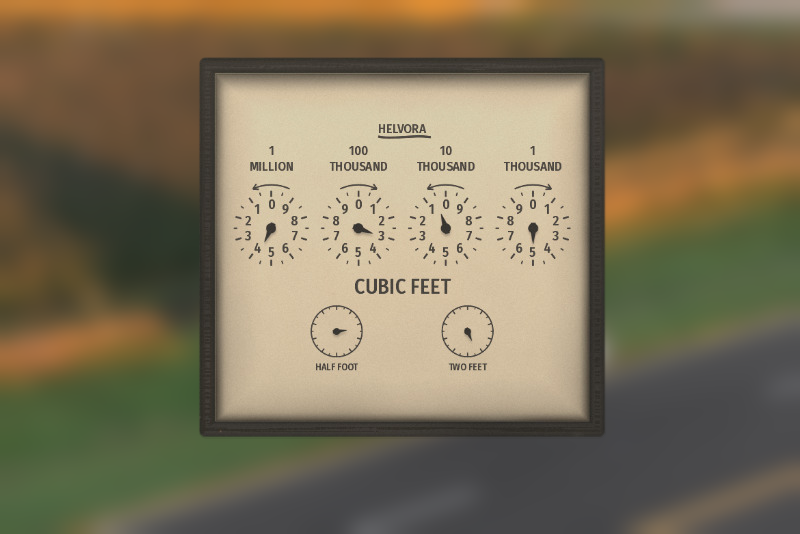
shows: 430500 ft³
